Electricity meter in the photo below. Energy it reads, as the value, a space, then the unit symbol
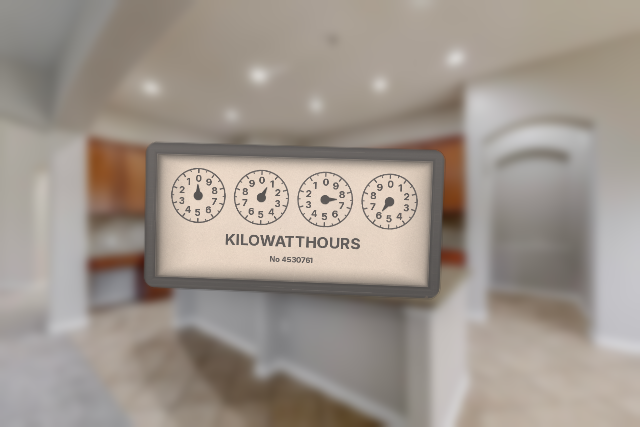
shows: 76 kWh
